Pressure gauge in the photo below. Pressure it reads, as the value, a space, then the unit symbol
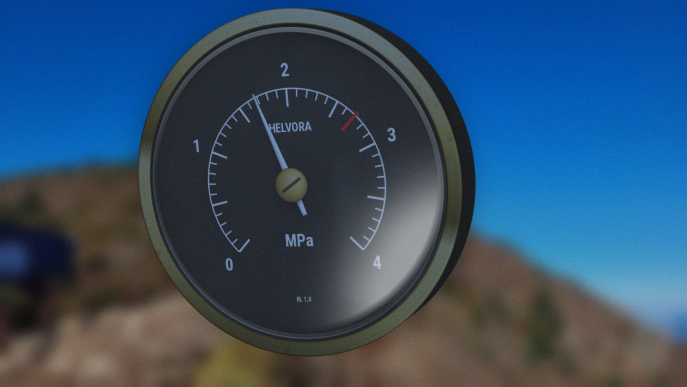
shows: 1.7 MPa
